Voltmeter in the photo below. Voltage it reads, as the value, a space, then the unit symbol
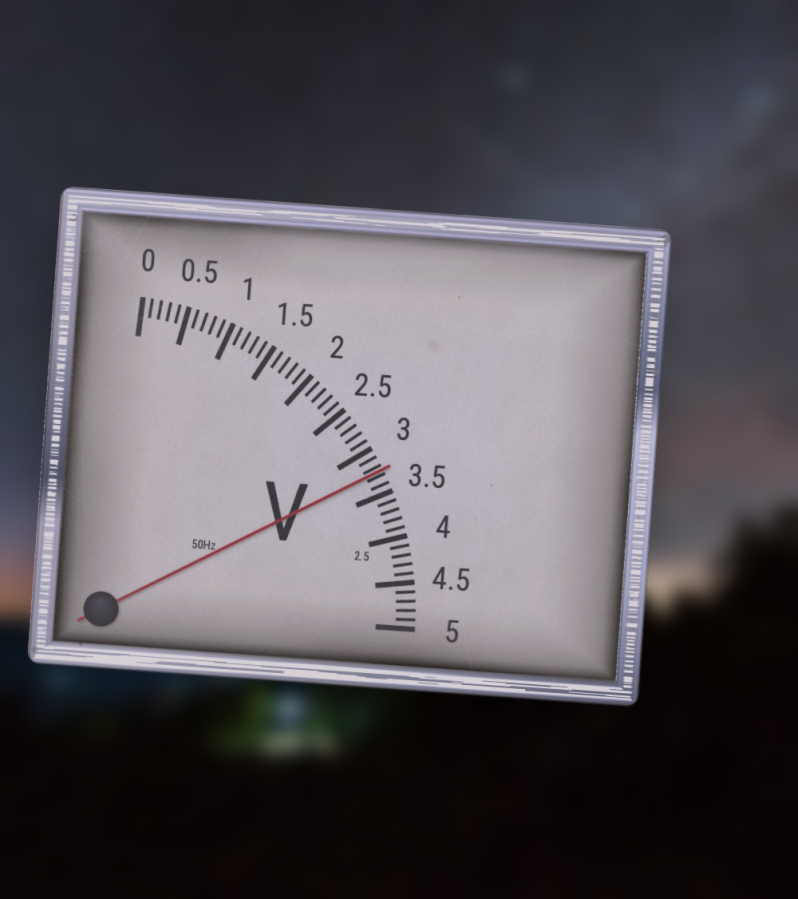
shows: 3.25 V
